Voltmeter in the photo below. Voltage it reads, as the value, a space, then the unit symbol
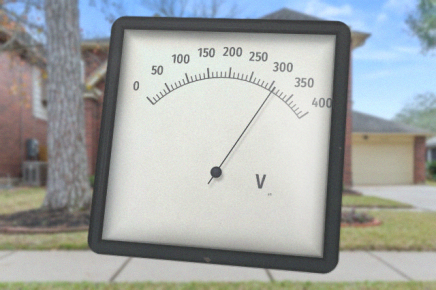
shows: 310 V
